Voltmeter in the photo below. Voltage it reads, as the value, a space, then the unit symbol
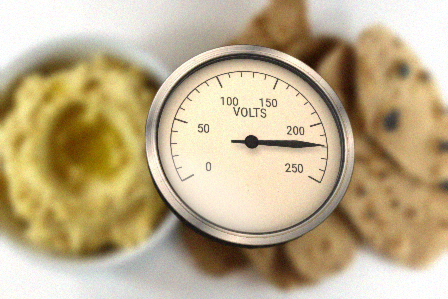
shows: 220 V
